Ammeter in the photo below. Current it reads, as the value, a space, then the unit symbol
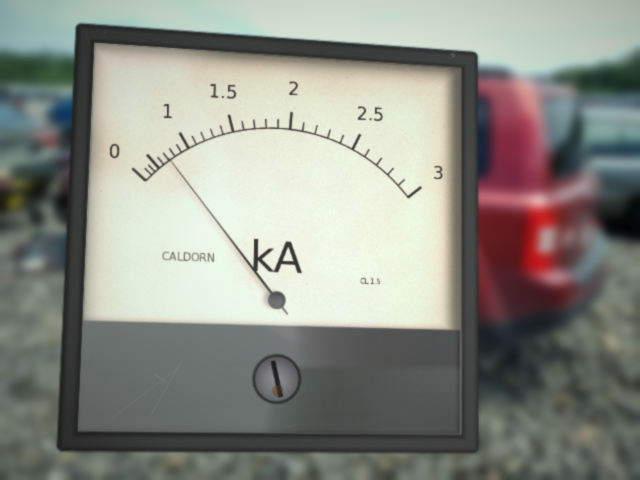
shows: 0.7 kA
